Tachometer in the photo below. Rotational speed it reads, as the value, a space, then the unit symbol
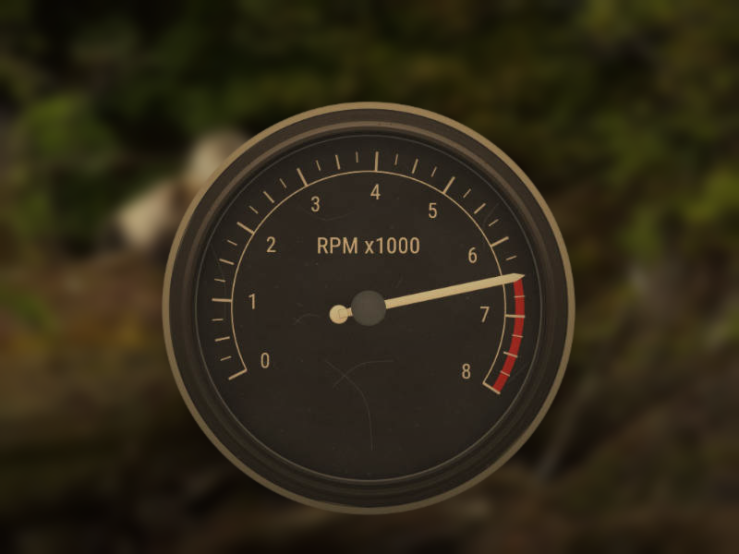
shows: 6500 rpm
